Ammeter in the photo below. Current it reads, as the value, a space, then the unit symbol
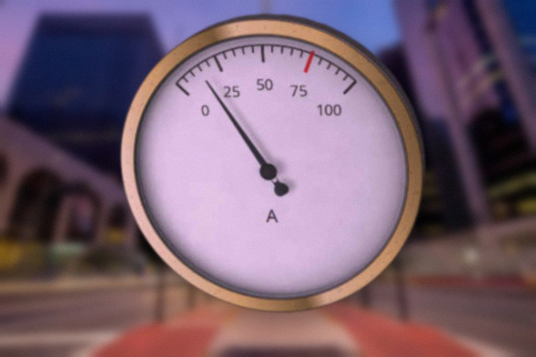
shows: 15 A
